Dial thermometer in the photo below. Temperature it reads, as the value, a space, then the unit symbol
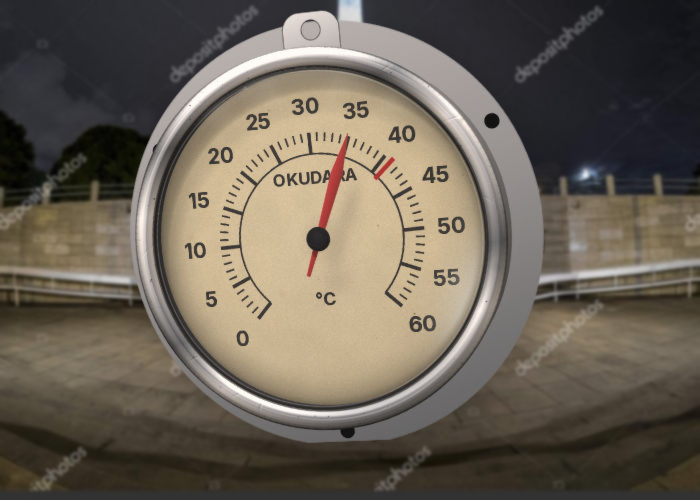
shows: 35 °C
